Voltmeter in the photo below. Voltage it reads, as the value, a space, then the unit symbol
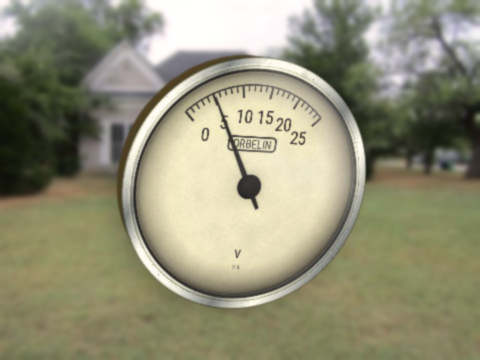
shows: 5 V
